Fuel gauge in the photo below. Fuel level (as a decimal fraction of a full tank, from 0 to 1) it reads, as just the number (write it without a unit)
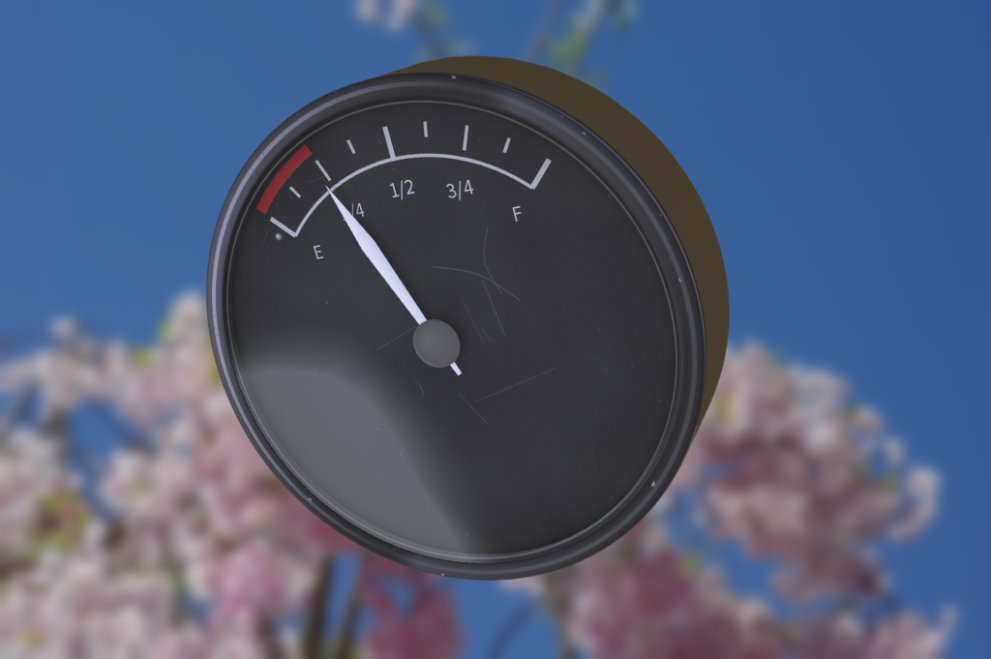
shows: 0.25
